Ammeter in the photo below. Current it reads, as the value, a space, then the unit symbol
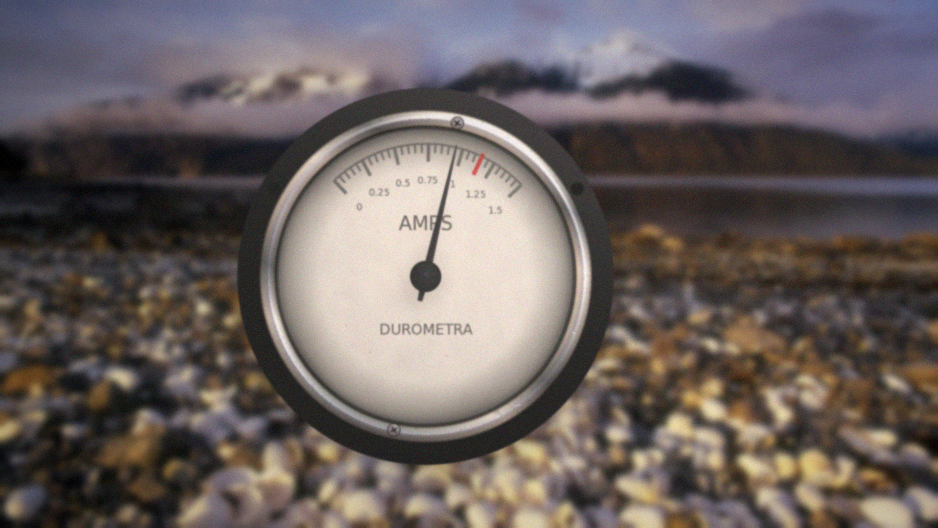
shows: 0.95 A
